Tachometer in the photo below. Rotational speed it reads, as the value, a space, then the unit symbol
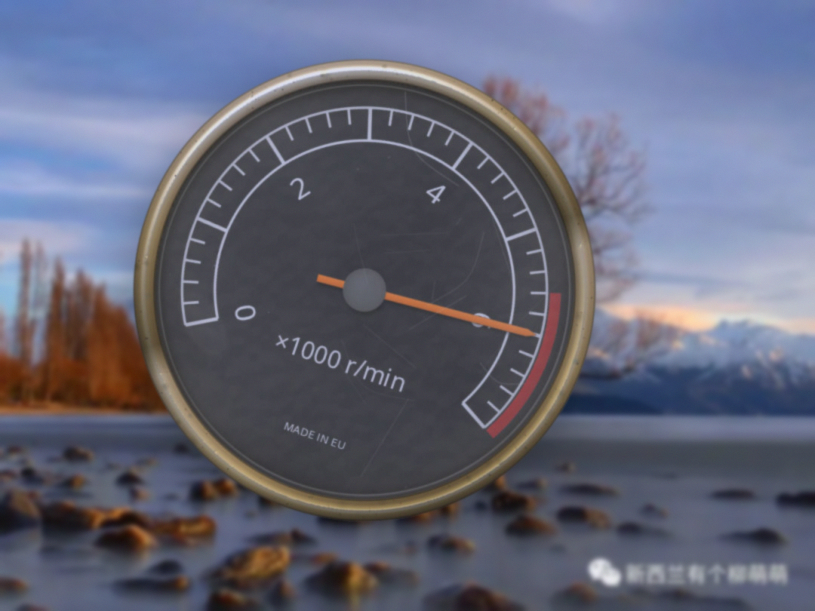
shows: 6000 rpm
